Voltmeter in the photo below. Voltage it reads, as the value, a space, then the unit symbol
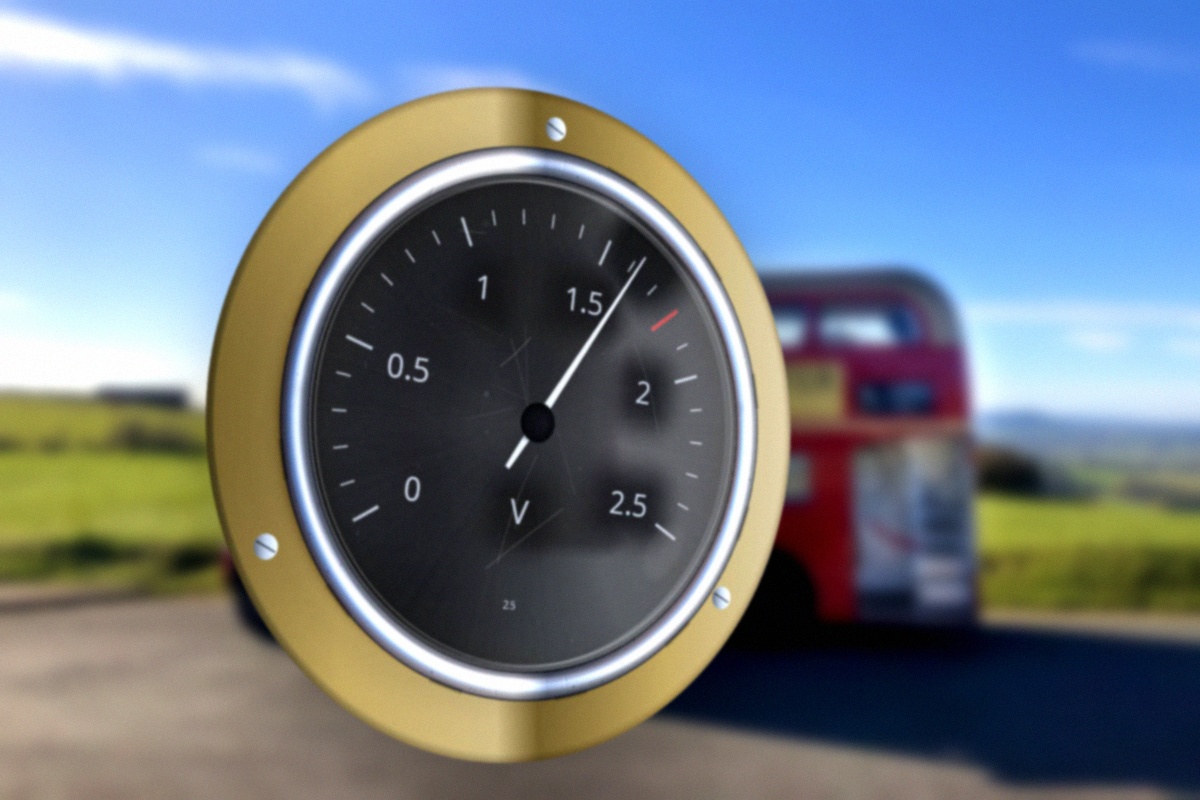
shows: 1.6 V
